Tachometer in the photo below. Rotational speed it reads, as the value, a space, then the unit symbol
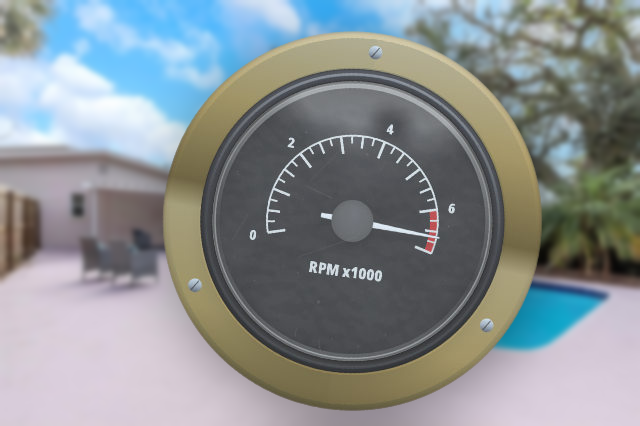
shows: 6625 rpm
